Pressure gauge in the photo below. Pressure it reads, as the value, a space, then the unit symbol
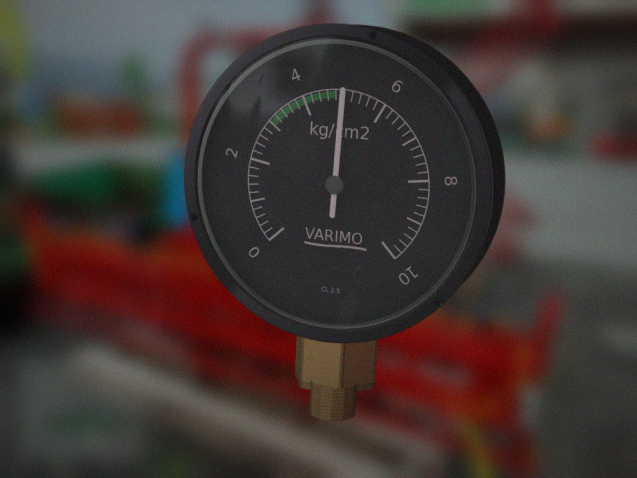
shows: 5 kg/cm²
